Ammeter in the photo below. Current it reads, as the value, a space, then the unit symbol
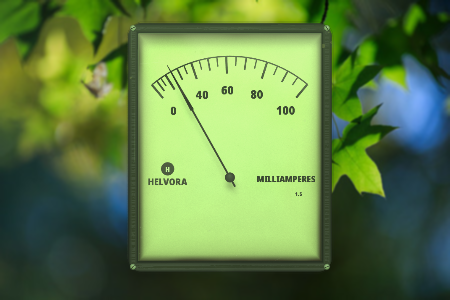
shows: 25 mA
